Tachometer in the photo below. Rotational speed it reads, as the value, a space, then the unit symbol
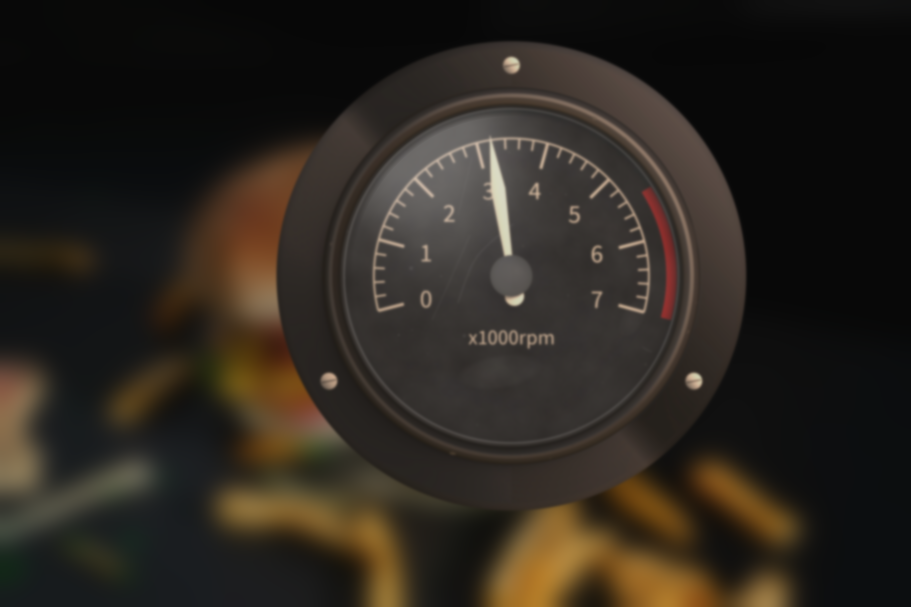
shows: 3200 rpm
